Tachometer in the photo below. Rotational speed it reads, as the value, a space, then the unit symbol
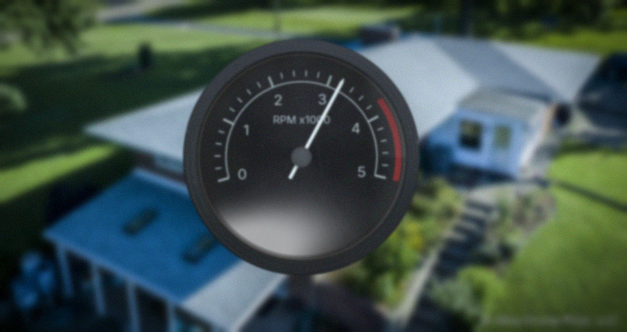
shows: 3200 rpm
